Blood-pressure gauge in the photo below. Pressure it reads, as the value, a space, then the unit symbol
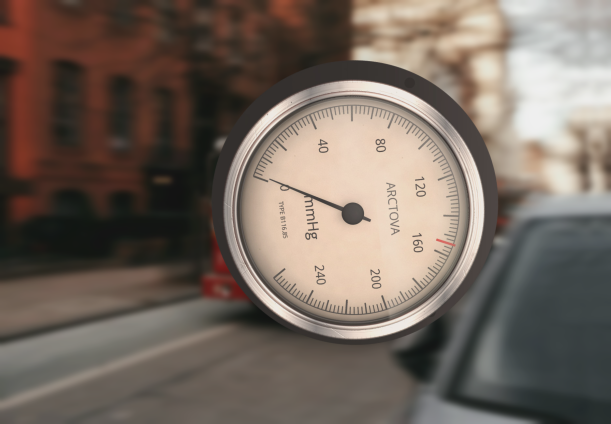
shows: 2 mmHg
